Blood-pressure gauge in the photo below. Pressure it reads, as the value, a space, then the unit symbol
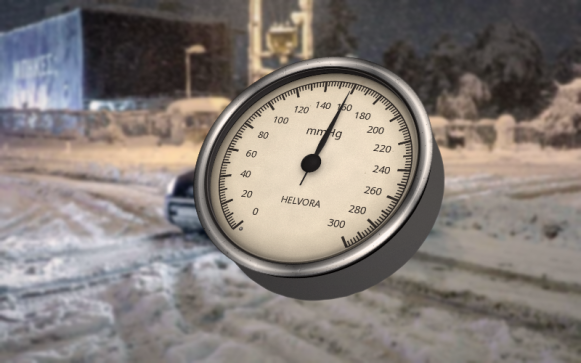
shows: 160 mmHg
